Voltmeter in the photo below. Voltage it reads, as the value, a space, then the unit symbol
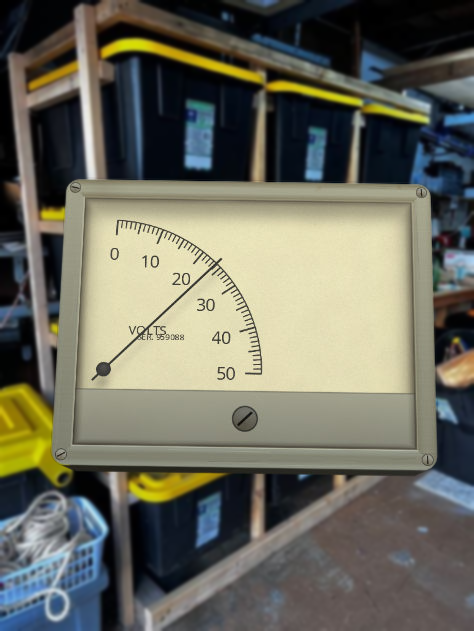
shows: 24 V
